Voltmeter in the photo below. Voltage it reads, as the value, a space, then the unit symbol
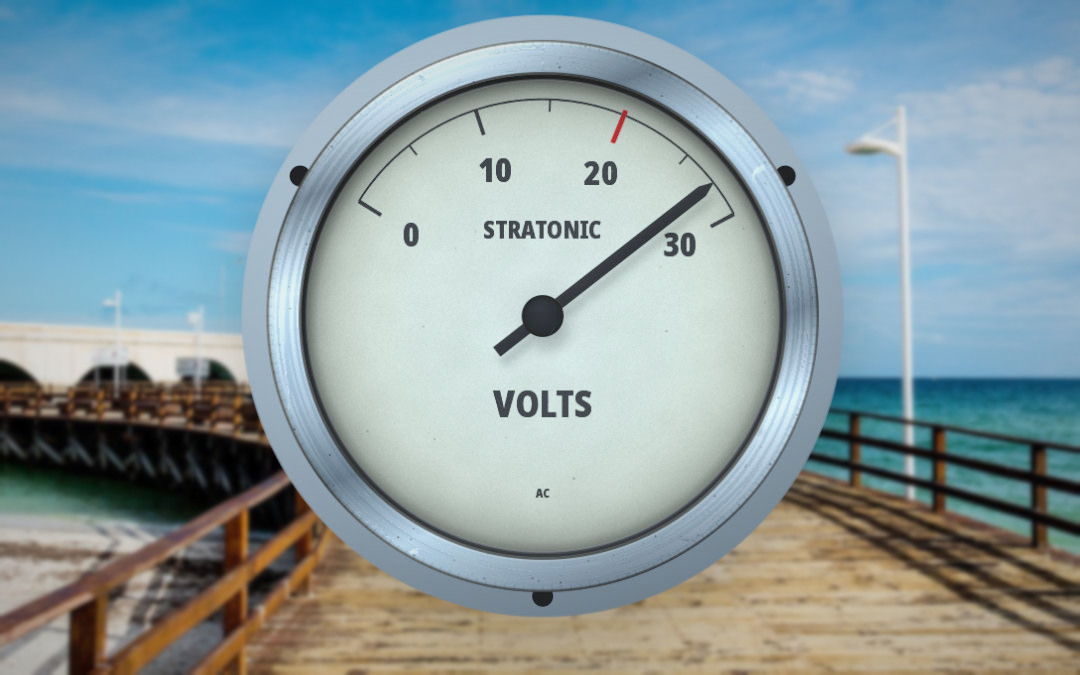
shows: 27.5 V
